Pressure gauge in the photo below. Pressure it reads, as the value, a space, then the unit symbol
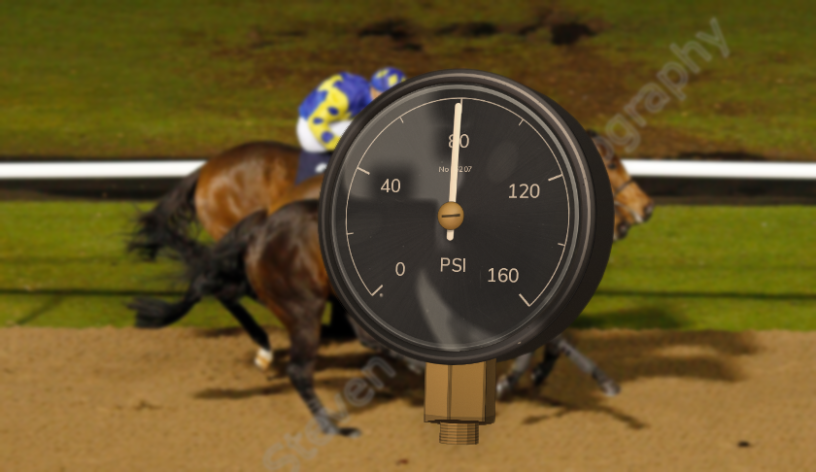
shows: 80 psi
